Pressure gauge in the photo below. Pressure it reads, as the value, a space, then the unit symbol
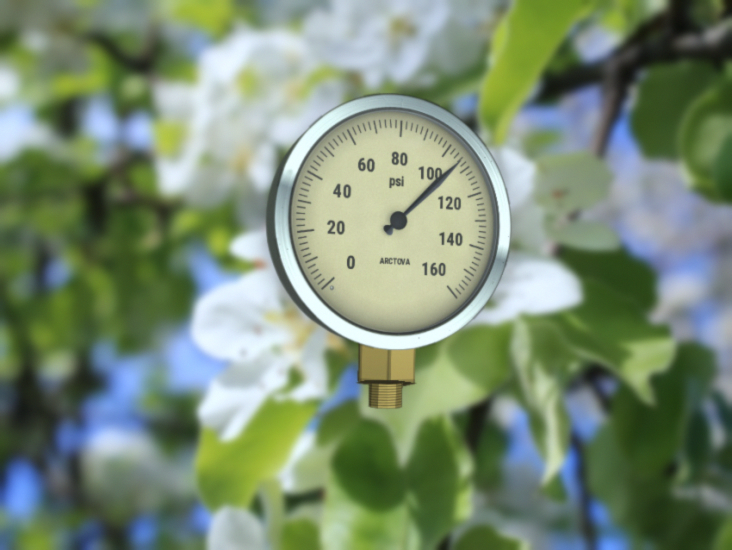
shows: 106 psi
